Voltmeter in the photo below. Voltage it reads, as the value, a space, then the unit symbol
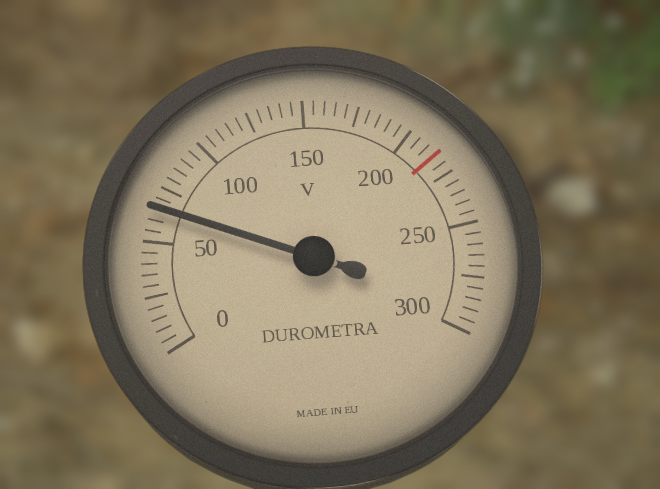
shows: 65 V
